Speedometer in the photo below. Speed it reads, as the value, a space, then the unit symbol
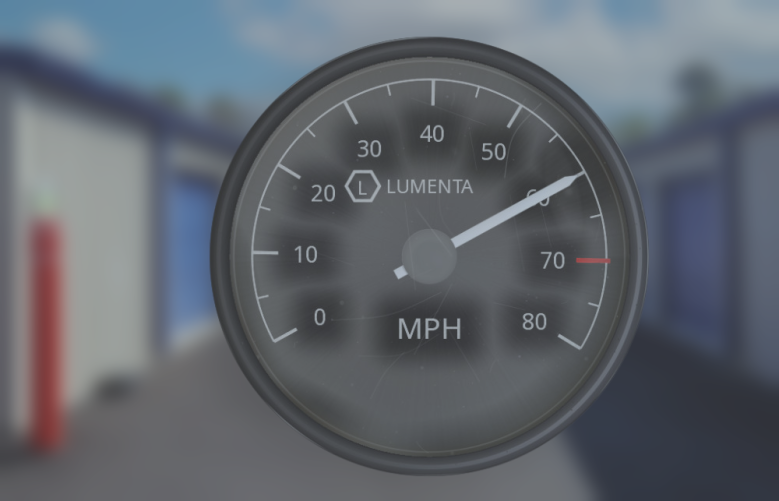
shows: 60 mph
